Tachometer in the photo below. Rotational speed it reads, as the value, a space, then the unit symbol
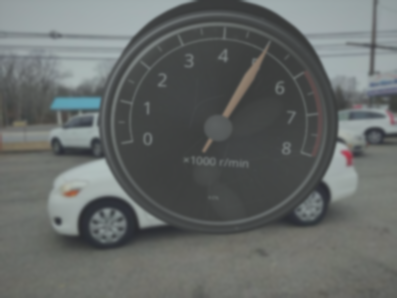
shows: 5000 rpm
